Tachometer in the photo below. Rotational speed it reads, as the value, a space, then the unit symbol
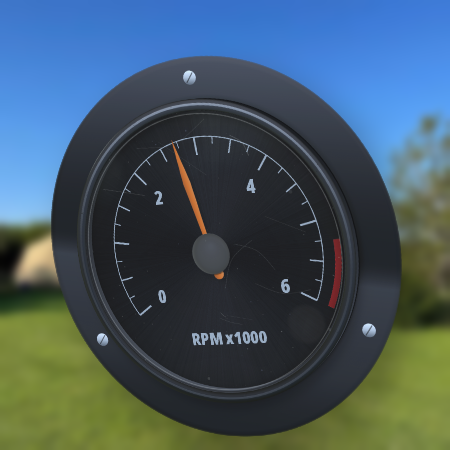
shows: 2750 rpm
